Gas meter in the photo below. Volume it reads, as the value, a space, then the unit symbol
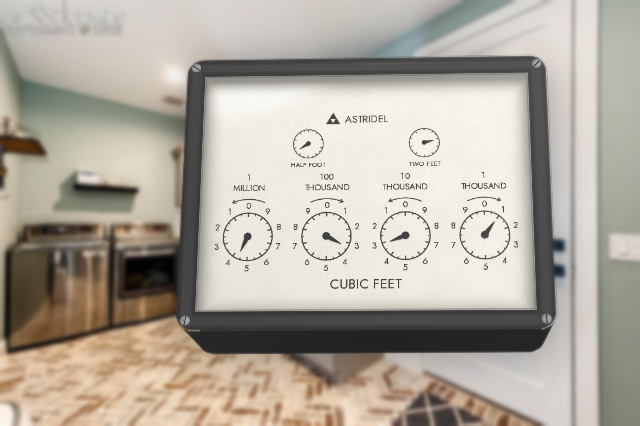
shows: 433100 ft³
